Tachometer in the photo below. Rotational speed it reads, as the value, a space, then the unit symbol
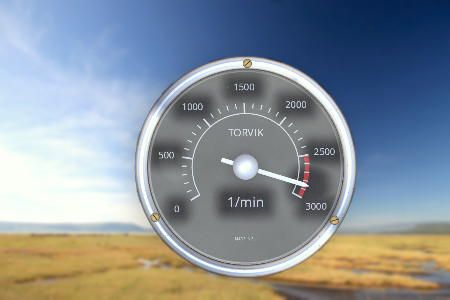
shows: 2850 rpm
